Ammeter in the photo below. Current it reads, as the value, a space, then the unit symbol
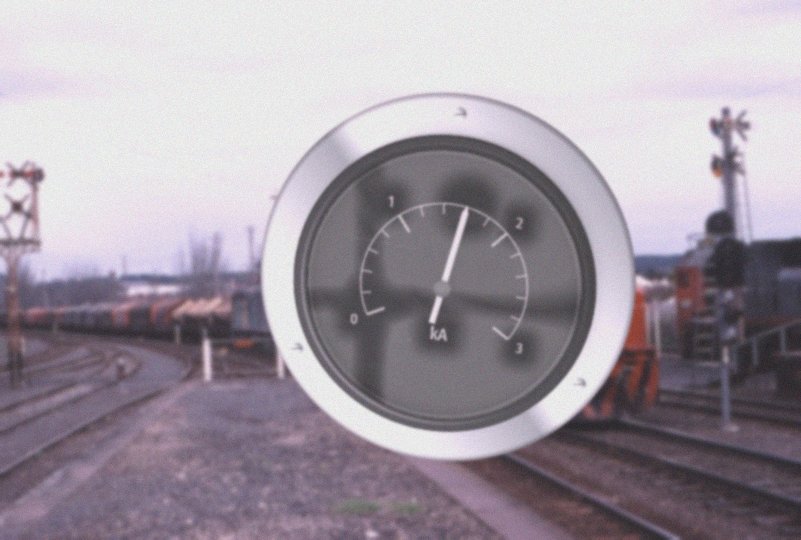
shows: 1.6 kA
